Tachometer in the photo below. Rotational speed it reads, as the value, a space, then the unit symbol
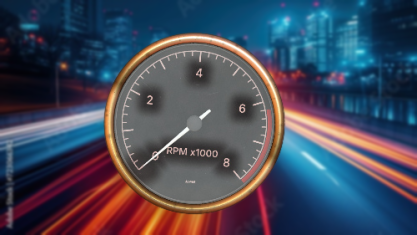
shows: 0 rpm
